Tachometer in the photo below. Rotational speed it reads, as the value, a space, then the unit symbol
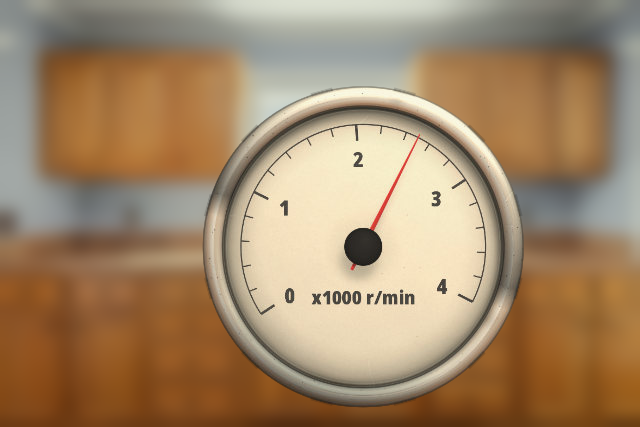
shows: 2500 rpm
